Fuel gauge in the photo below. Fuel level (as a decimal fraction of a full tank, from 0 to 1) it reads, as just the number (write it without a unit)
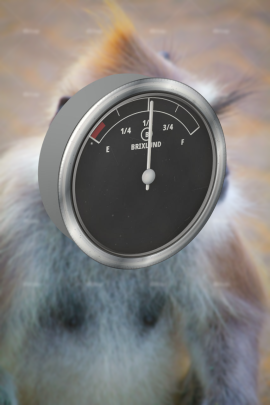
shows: 0.5
